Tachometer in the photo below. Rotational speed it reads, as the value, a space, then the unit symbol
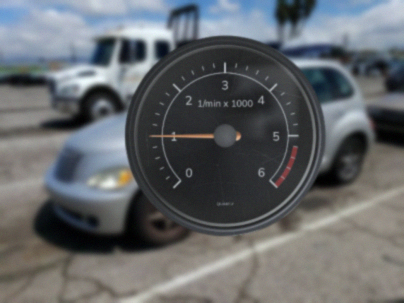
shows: 1000 rpm
